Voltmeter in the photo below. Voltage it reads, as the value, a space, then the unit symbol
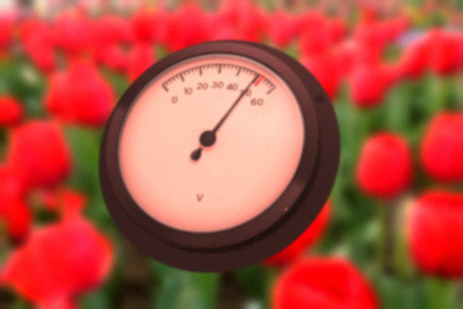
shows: 50 V
